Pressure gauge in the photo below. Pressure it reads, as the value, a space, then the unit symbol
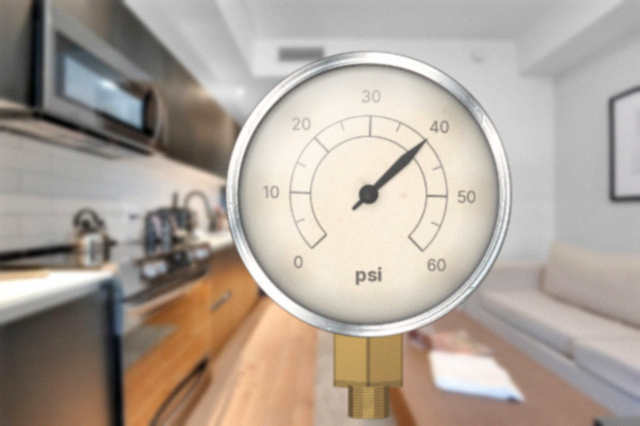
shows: 40 psi
